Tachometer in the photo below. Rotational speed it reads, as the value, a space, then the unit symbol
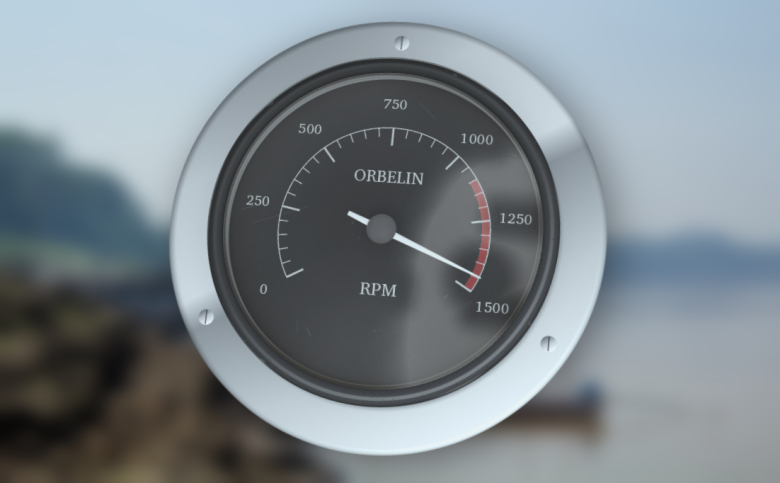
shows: 1450 rpm
